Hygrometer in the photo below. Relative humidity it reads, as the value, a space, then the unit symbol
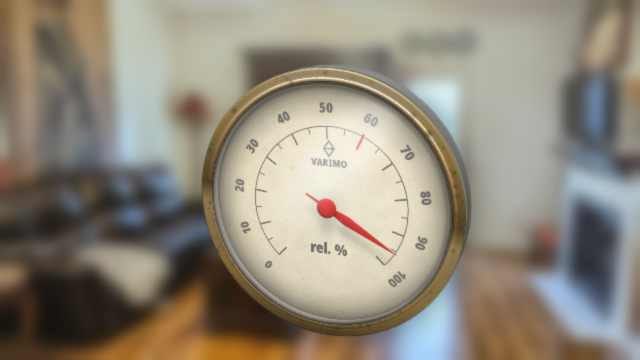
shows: 95 %
